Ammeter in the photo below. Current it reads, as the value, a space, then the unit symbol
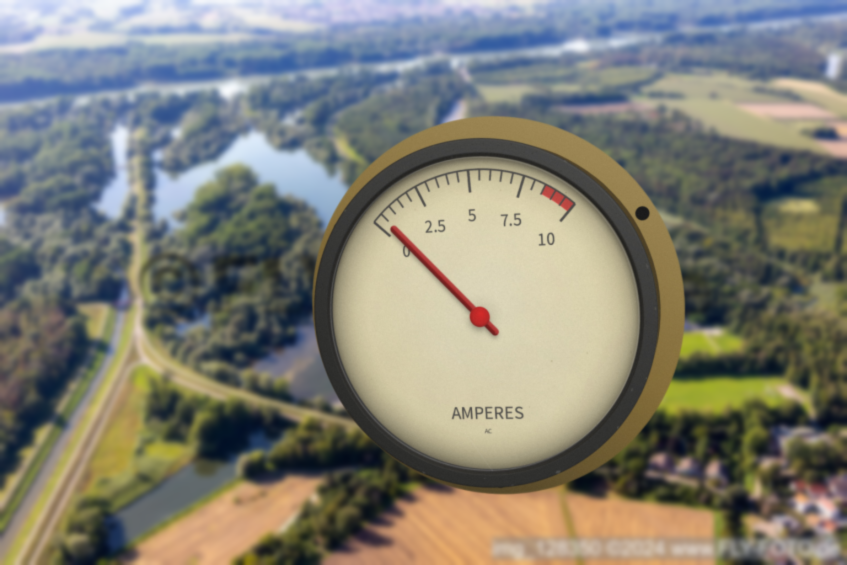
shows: 0.5 A
